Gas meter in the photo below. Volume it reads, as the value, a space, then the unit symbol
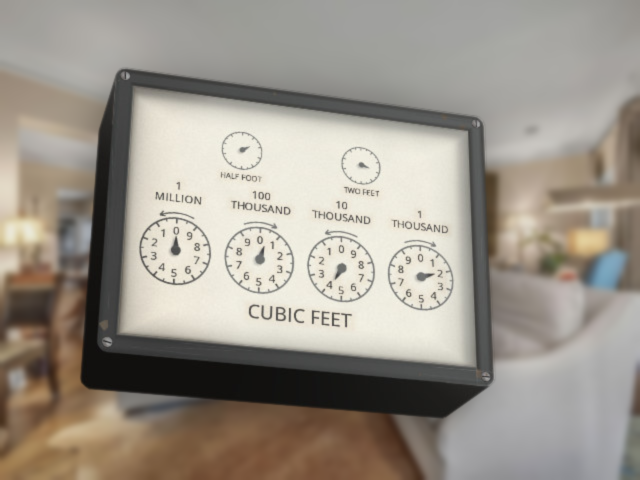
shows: 4200 ft³
